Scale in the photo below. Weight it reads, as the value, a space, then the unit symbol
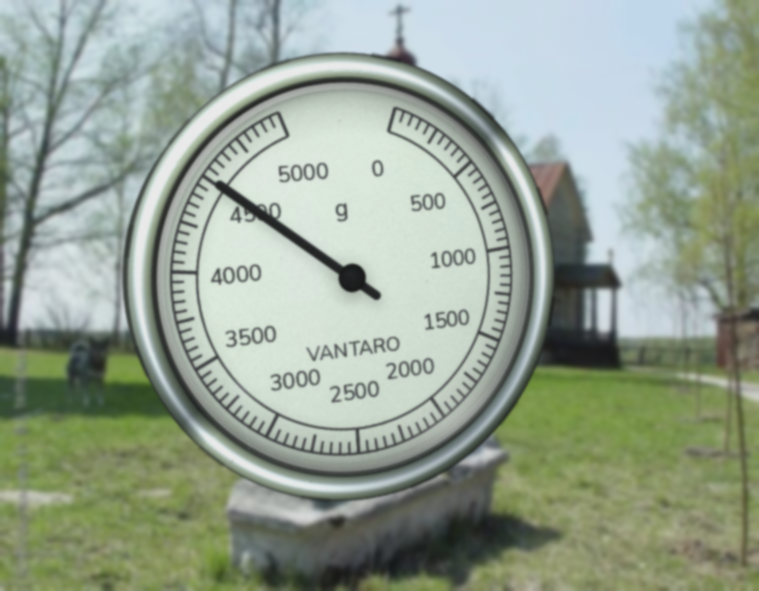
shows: 4500 g
